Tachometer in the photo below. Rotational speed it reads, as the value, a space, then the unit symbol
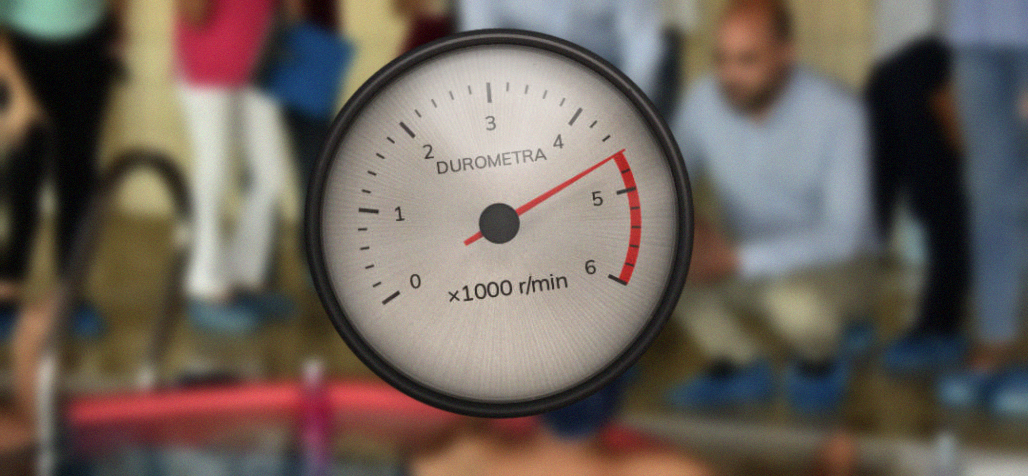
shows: 4600 rpm
